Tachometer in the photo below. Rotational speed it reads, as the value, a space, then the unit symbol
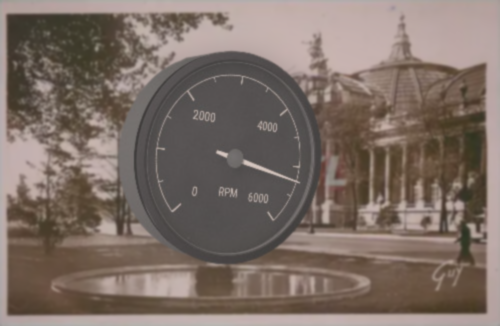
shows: 5250 rpm
